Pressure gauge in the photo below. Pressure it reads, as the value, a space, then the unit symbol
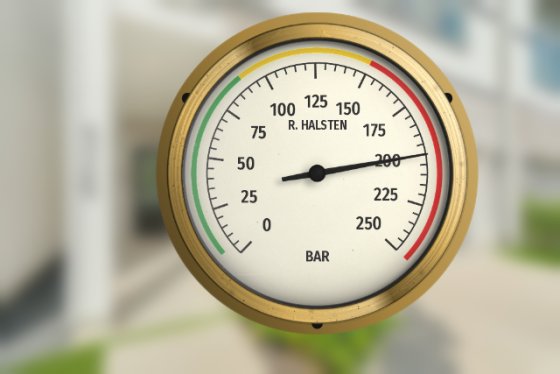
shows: 200 bar
